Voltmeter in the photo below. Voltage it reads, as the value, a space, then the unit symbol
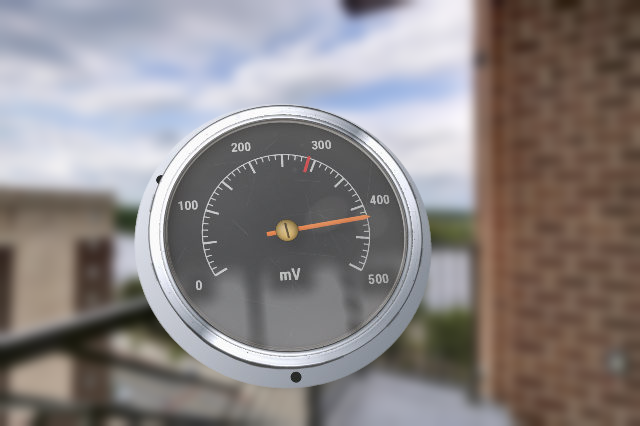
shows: 420 mV
